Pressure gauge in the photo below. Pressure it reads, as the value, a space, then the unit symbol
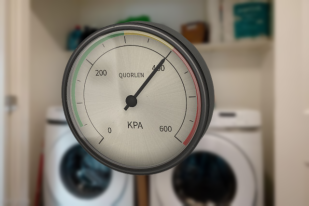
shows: 400 kPa
